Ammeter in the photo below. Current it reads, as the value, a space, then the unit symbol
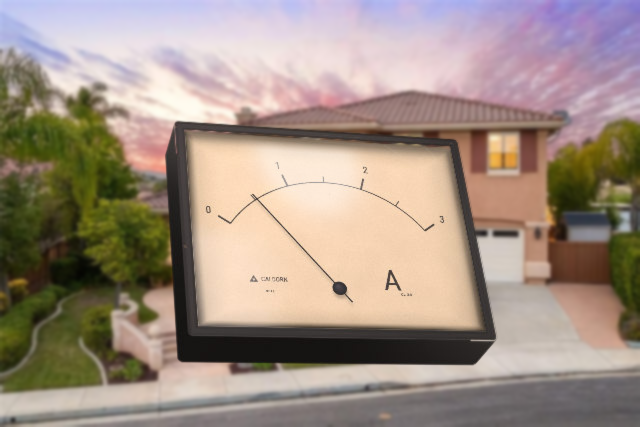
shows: 0.5 A
